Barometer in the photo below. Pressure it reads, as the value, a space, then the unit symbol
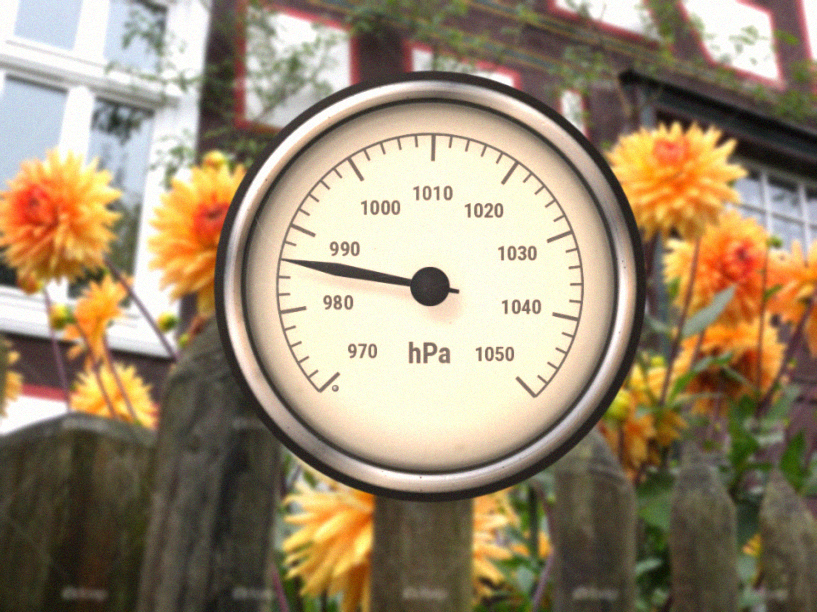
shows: 986 hPa
